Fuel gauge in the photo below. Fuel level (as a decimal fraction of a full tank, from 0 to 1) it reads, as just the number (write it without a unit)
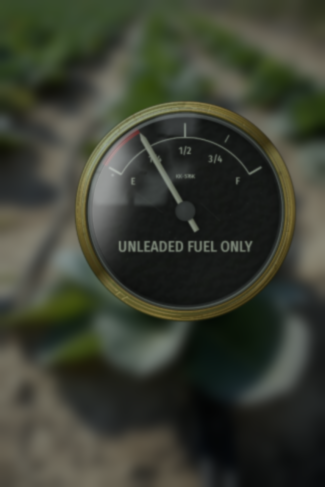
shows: 0.25
